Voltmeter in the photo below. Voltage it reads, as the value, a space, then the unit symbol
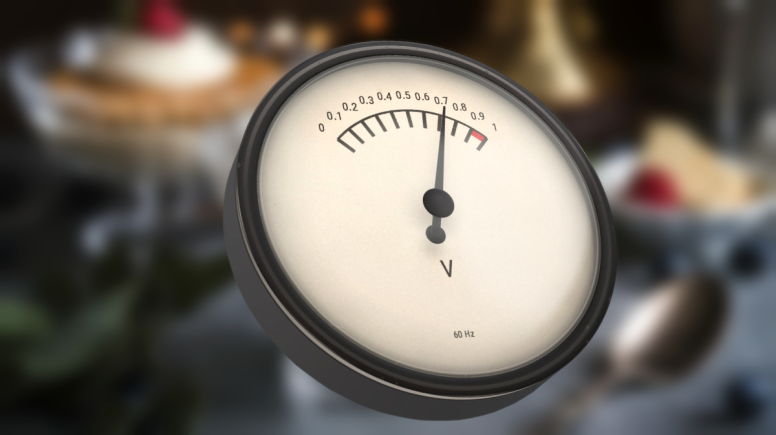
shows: 0.7 V
